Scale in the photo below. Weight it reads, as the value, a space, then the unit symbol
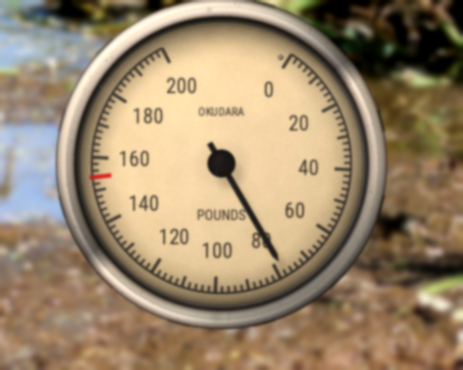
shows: 78 lb
